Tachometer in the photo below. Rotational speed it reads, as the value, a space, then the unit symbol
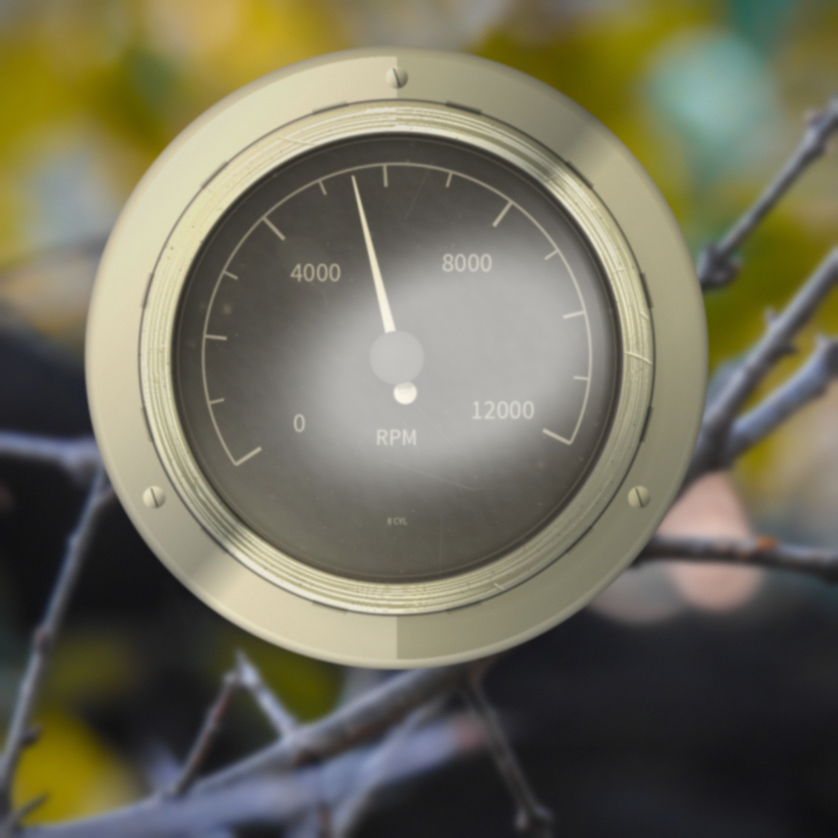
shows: 5500 rpm
